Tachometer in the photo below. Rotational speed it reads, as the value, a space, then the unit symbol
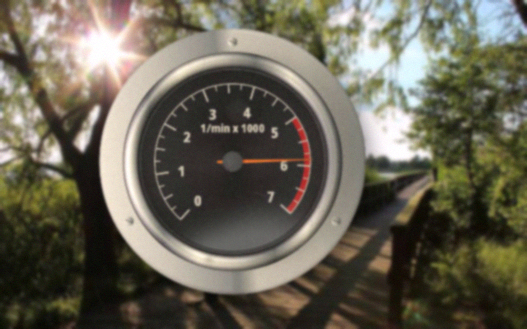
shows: 5875 rpm
